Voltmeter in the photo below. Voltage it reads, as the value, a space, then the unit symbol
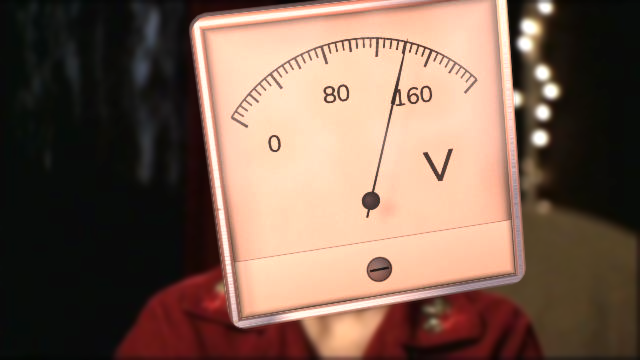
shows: 140 V
